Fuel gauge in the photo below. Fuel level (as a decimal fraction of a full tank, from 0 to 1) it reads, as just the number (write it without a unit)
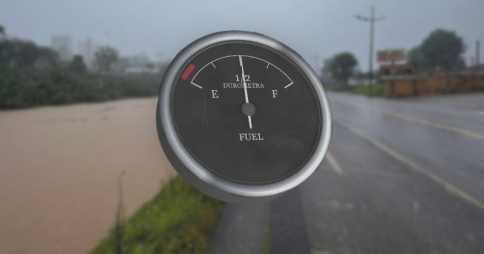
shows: 0.5
